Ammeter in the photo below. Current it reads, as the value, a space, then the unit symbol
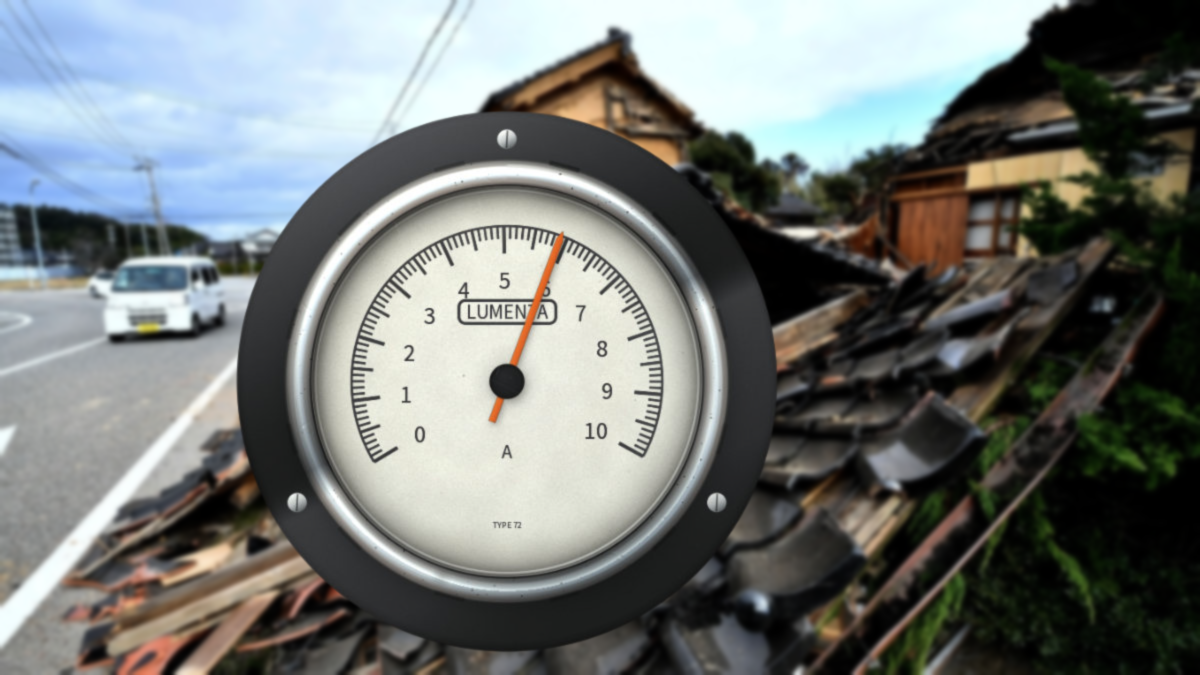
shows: 5.9 A
